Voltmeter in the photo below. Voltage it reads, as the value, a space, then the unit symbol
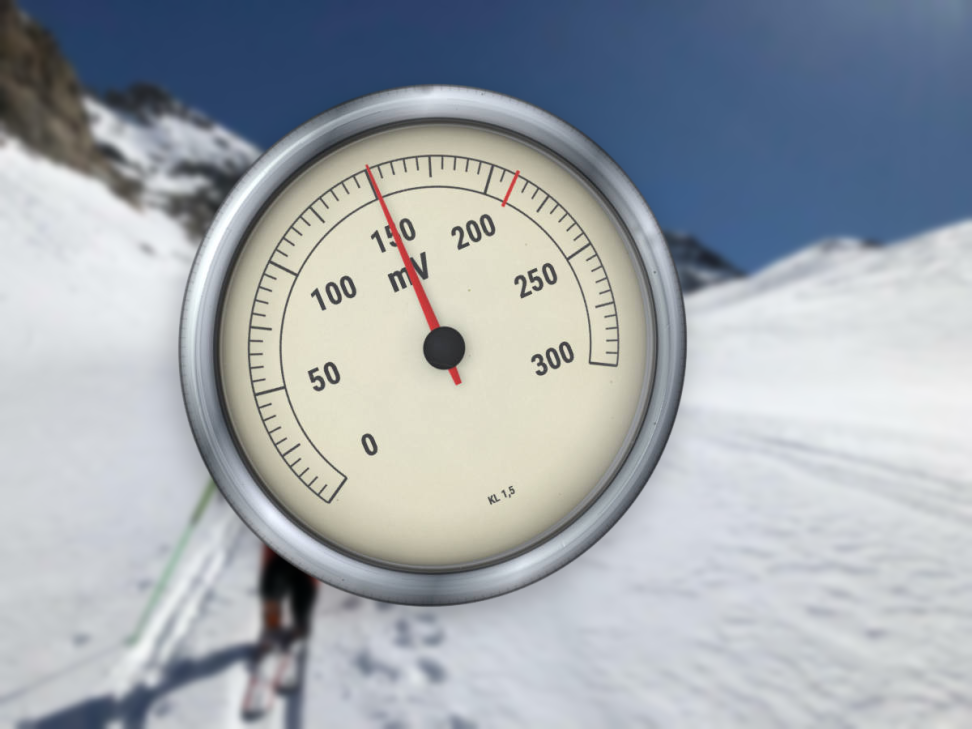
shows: 150 mV
